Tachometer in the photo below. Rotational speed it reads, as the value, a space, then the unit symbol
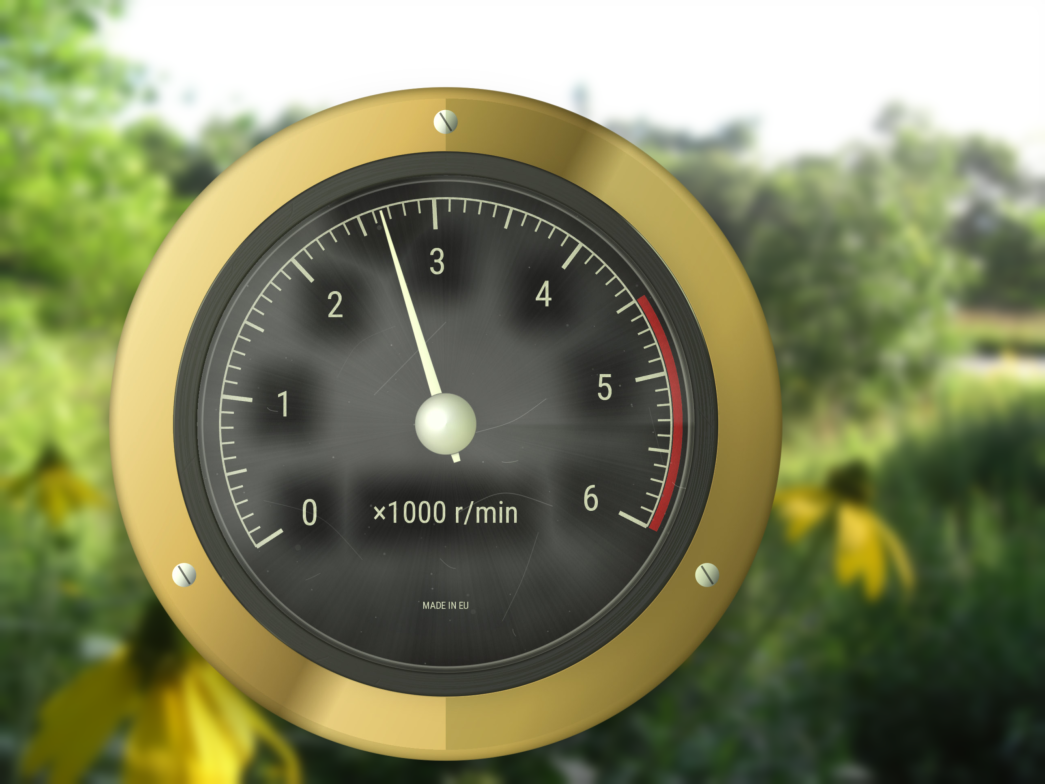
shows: 2650 rpm
